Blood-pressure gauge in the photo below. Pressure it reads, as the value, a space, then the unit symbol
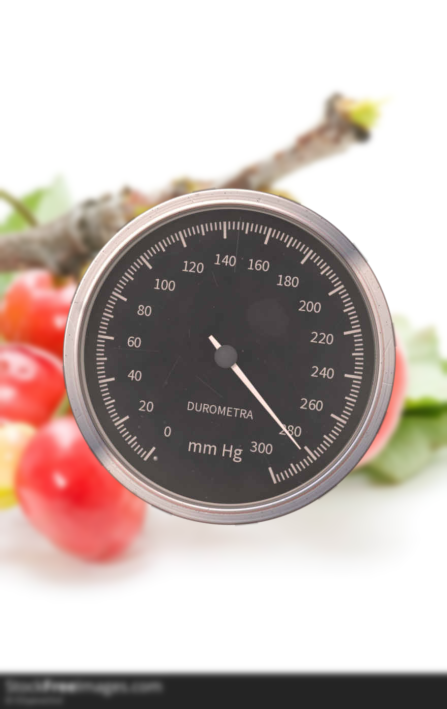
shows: 282 mmHg
